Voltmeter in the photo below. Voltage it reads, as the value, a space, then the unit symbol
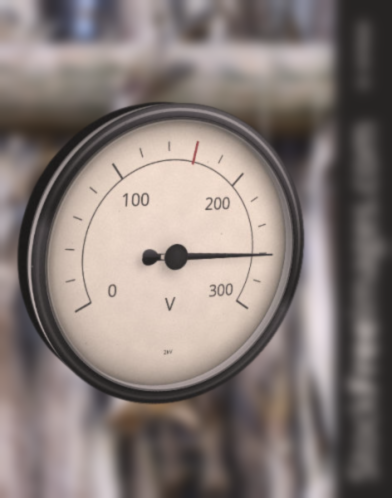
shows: 260 V
